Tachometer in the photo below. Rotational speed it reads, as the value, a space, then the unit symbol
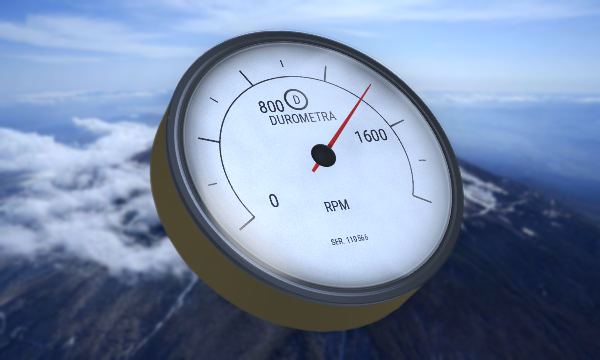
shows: 1400 rpm
